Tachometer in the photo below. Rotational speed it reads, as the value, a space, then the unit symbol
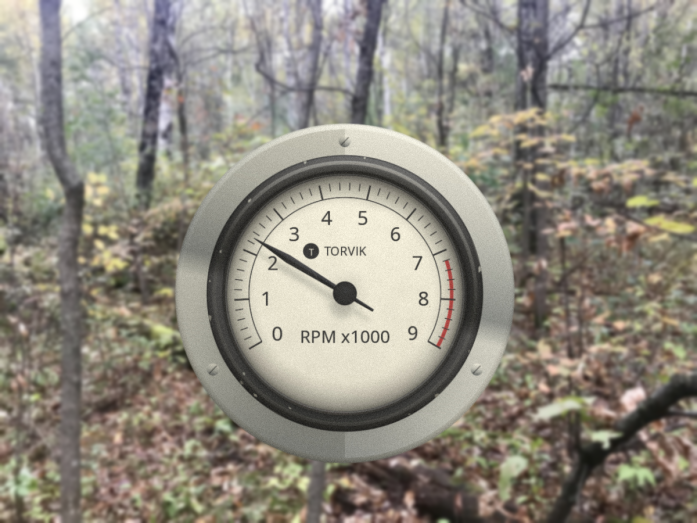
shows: 2300 rpm
